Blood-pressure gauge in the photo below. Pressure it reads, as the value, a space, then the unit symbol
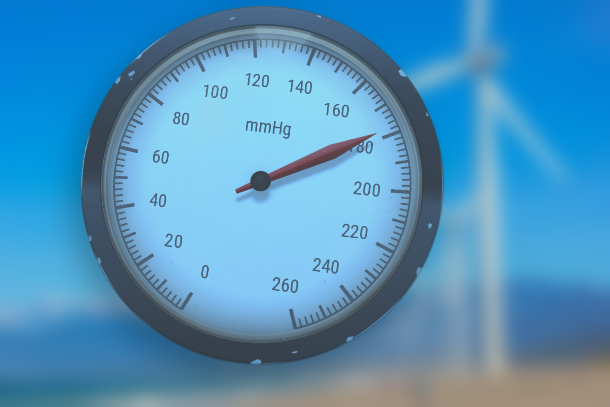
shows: 178 mmHg
